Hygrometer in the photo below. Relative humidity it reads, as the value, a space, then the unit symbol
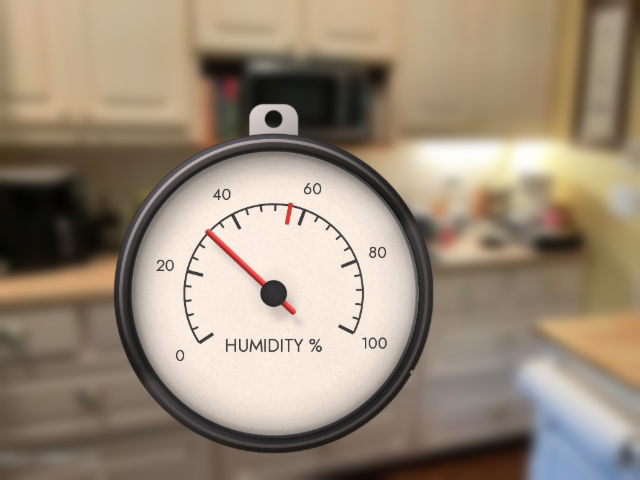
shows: 32 %
